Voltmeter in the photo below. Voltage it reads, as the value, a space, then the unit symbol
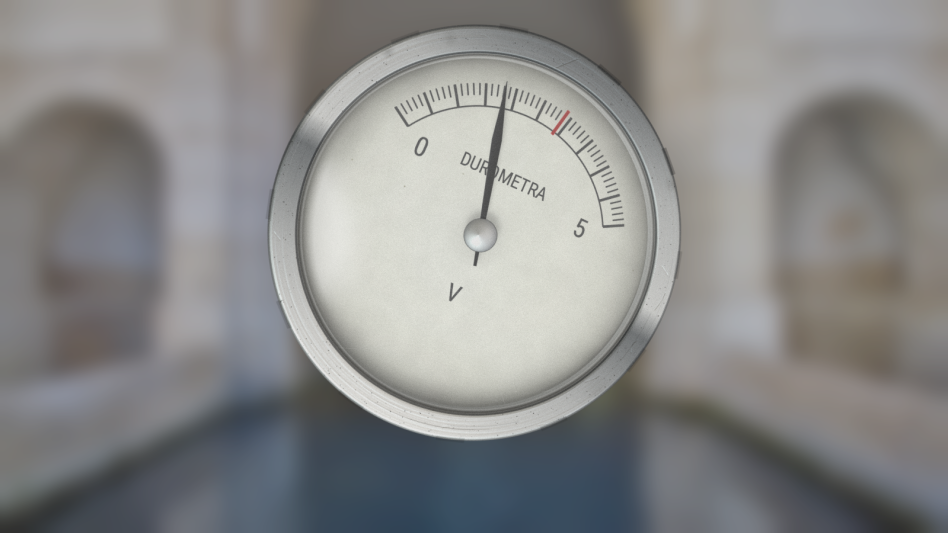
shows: 1.8 V
